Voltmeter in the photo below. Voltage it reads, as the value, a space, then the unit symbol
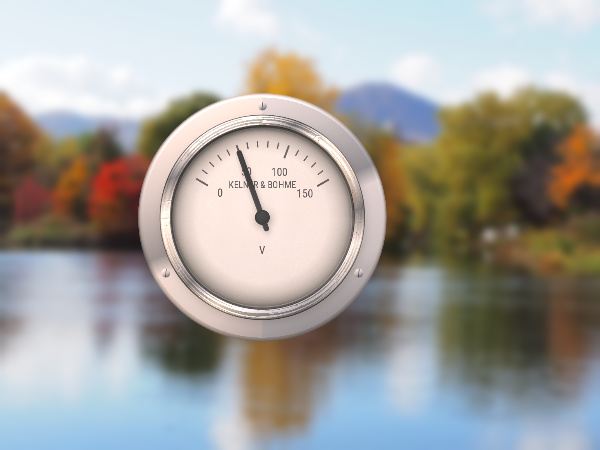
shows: 50 V
